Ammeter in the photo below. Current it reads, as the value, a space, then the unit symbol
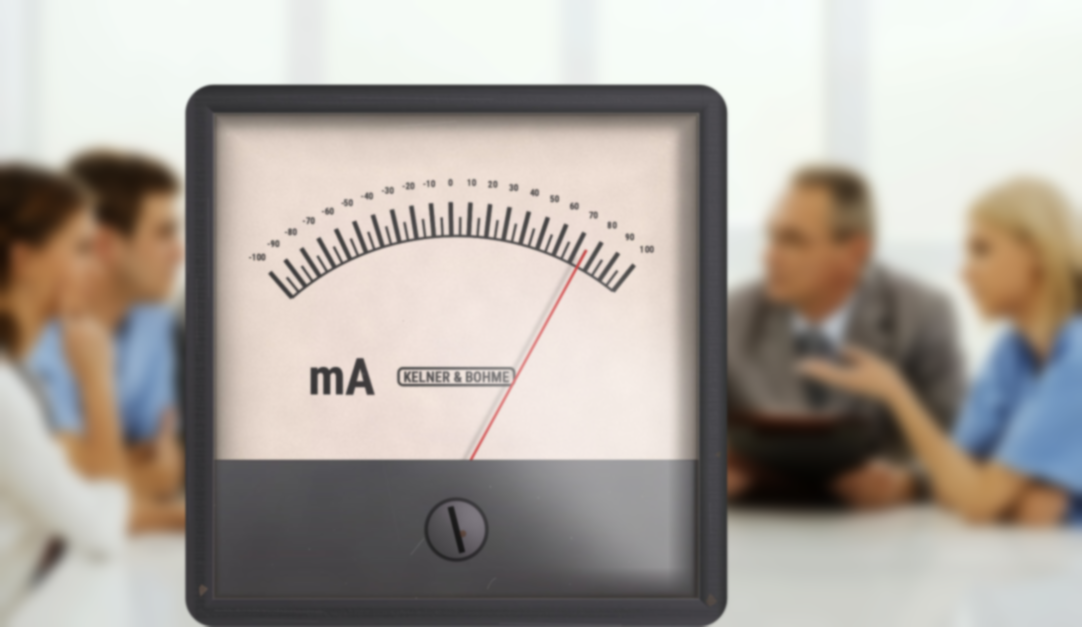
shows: 75 mA
